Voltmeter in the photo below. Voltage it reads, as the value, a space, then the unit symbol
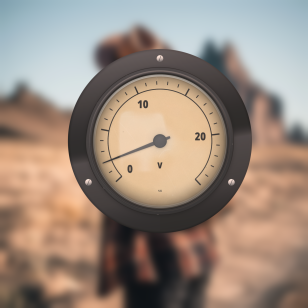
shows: 2 V
